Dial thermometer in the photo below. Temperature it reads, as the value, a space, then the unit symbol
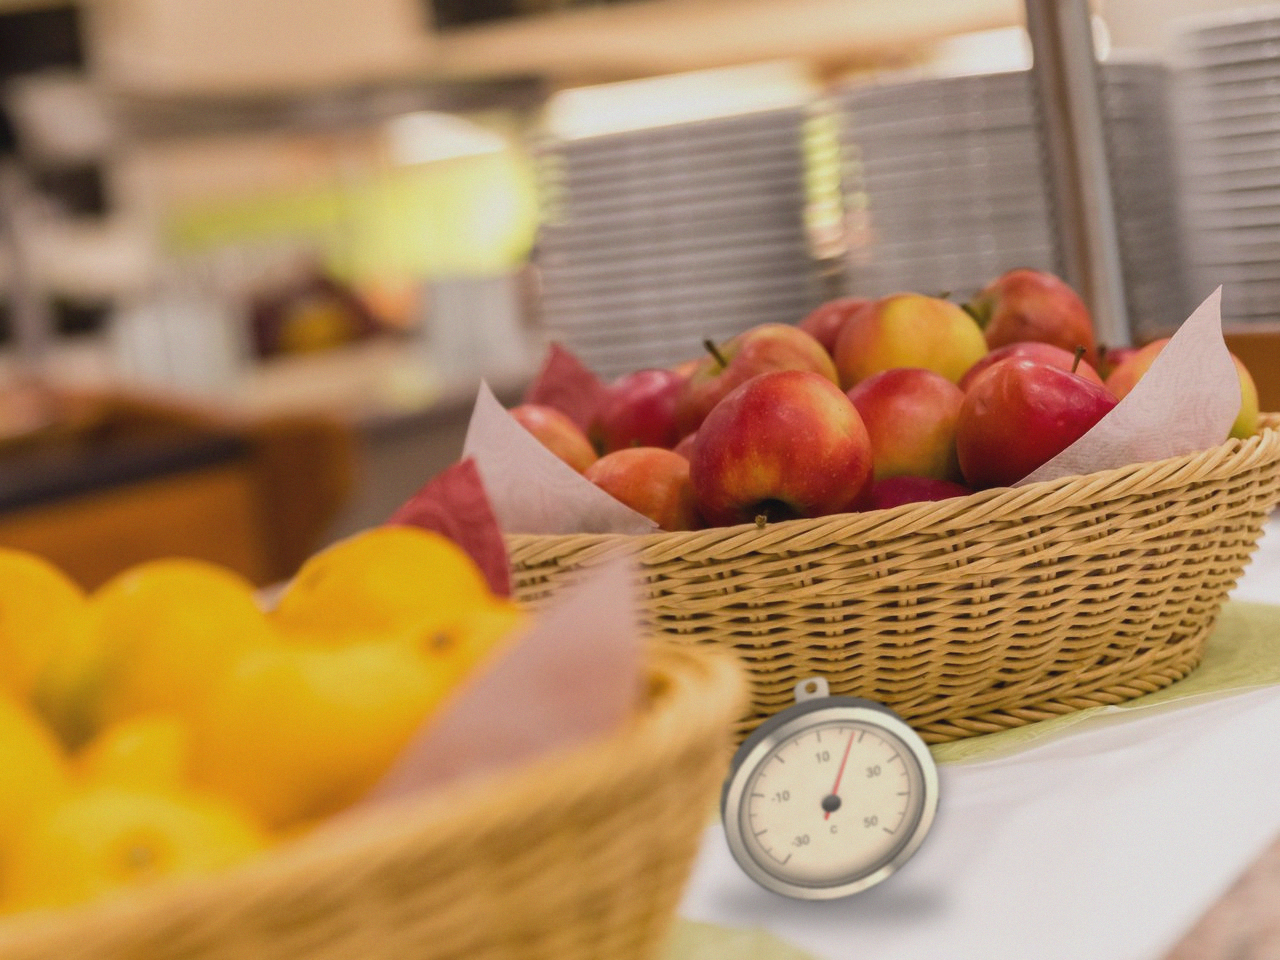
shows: 17.5 °C
